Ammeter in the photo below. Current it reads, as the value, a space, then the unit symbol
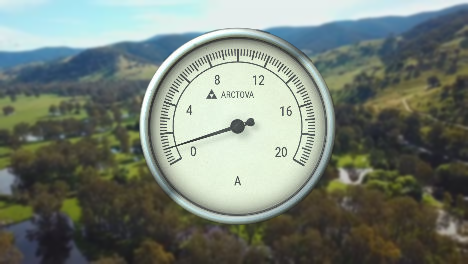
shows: 1 A
